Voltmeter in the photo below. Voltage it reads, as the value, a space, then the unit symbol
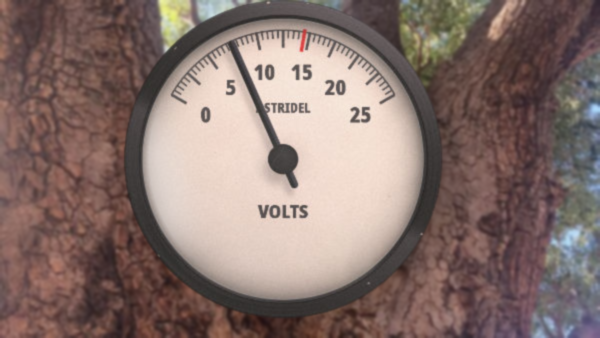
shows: 7.5 V
